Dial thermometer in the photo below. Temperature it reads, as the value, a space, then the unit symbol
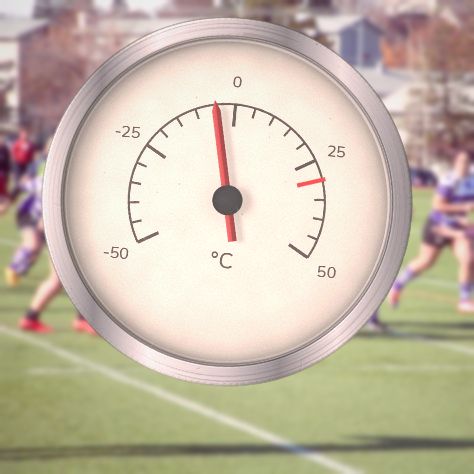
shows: -5 °C
